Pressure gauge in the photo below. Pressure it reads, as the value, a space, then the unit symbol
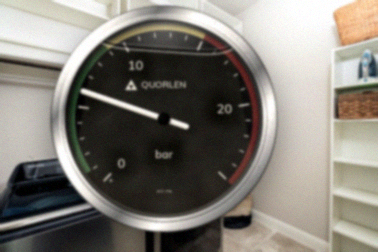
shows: 6 bar
